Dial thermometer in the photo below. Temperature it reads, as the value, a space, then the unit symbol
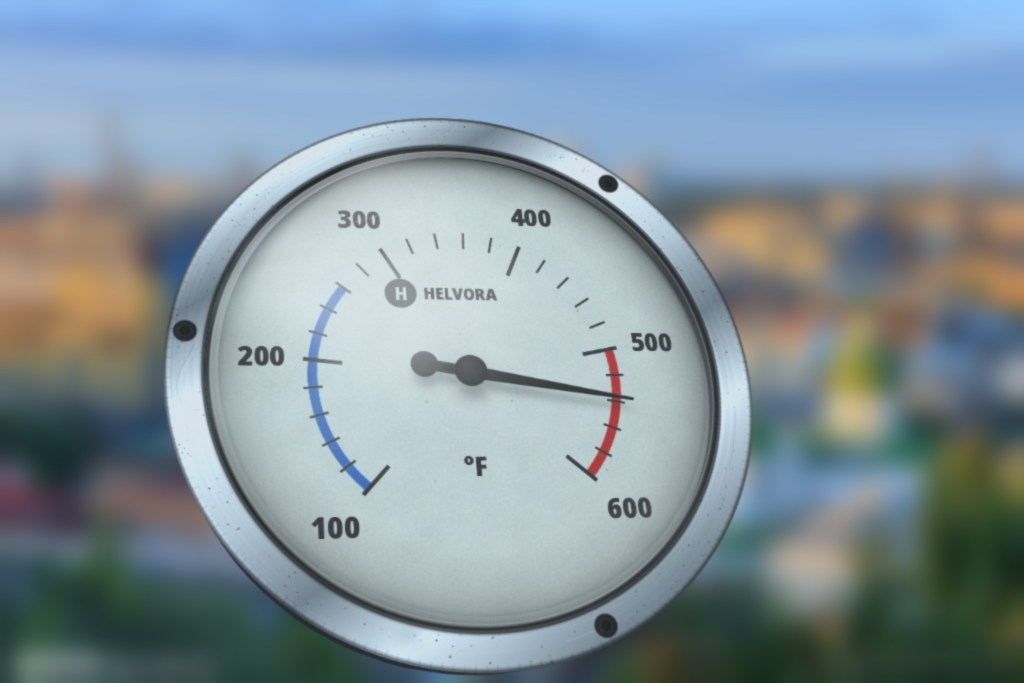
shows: 540 °F
